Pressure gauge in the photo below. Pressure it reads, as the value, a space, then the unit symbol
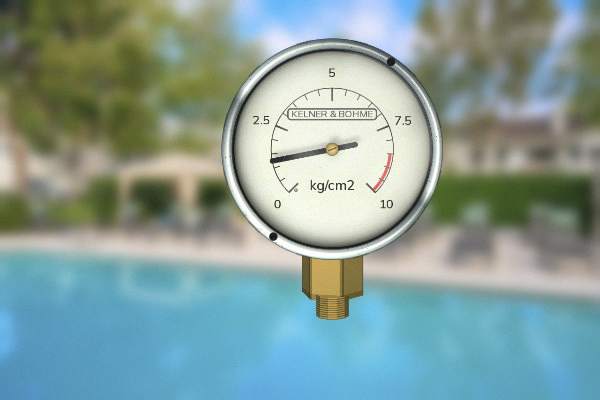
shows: 1.25 kg/cm²
